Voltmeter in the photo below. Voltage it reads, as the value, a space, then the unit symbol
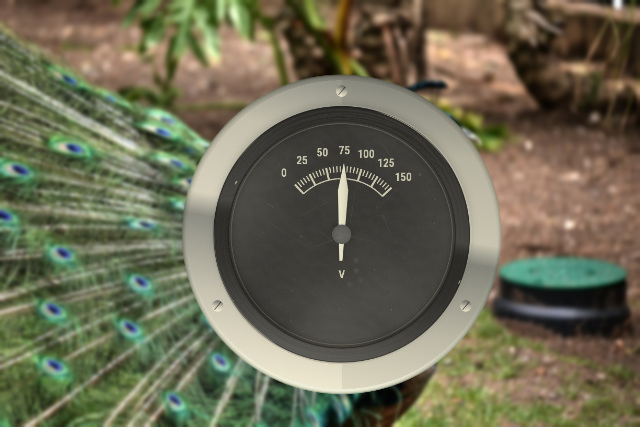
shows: 75 V
